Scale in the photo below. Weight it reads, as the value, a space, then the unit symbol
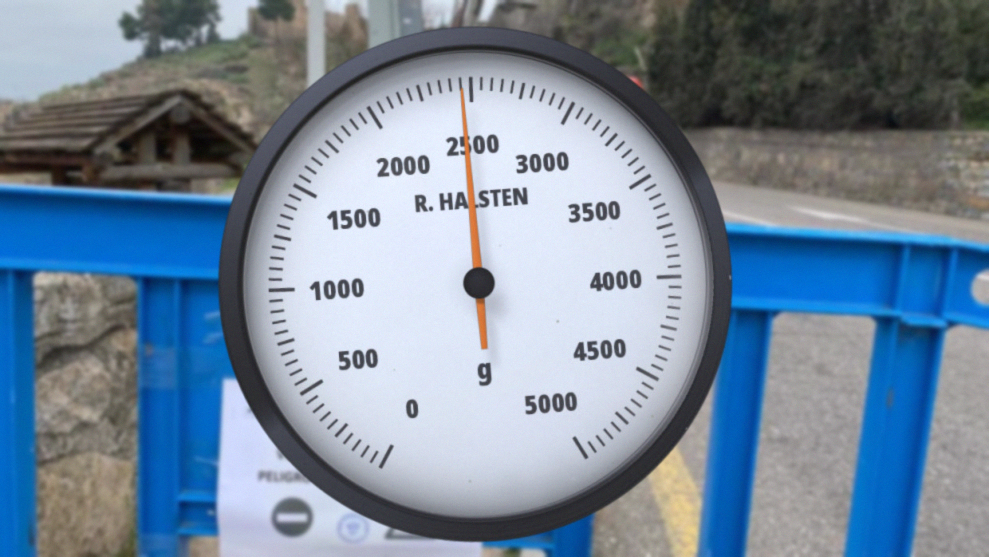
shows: 2450 g
